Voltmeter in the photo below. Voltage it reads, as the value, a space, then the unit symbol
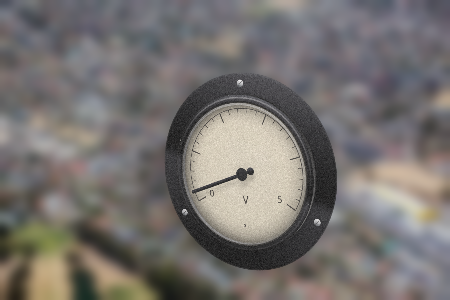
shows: 0.2 V
